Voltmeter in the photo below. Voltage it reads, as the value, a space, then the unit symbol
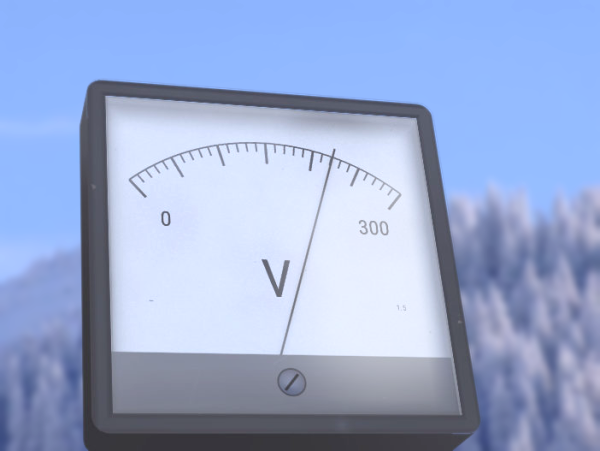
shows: 220 V
